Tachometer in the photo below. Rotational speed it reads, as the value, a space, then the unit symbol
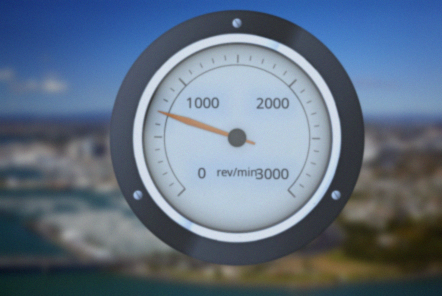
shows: 700 rpm
